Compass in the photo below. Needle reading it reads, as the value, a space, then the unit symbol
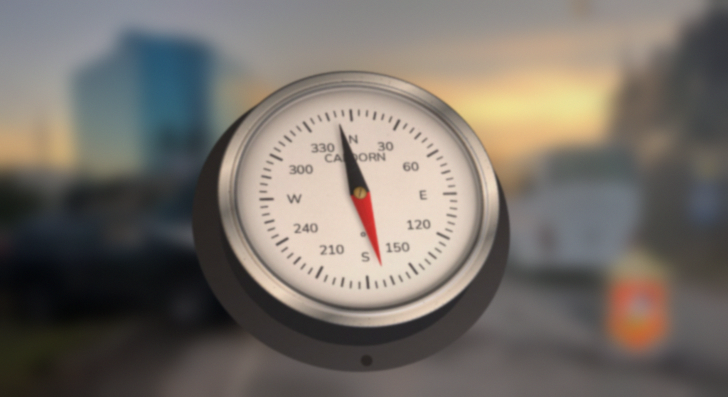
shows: 170 °
